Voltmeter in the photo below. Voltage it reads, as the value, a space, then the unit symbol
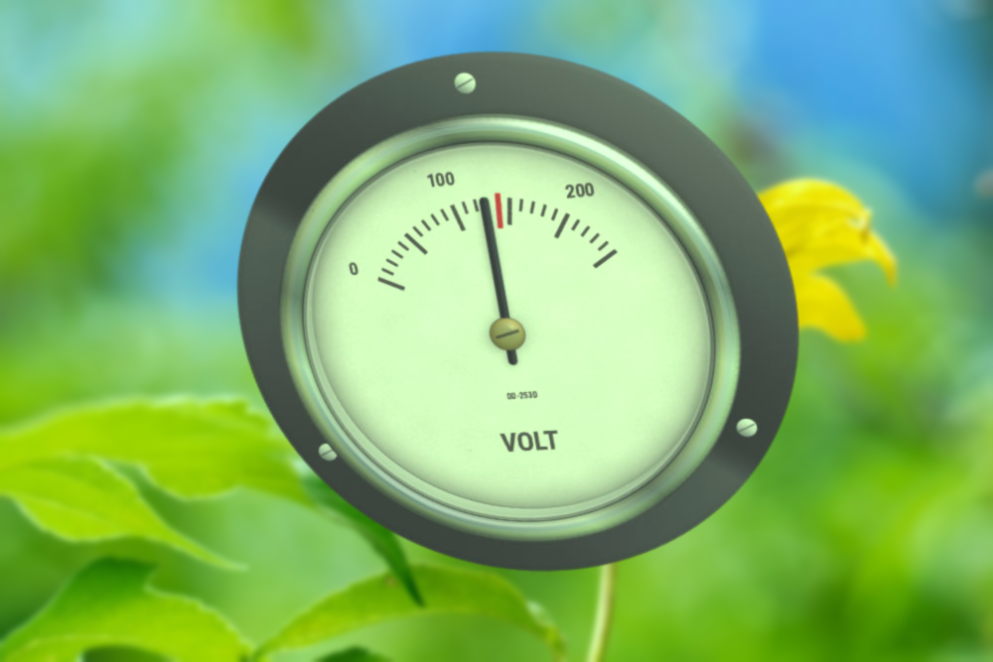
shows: 130 V
